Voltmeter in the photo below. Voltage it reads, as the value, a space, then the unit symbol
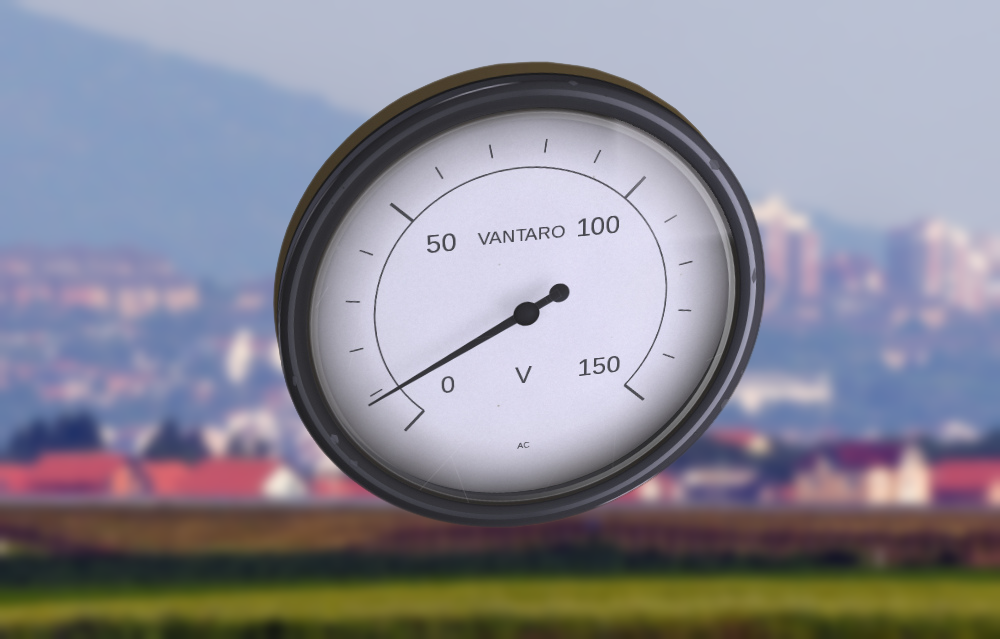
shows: 10 V
